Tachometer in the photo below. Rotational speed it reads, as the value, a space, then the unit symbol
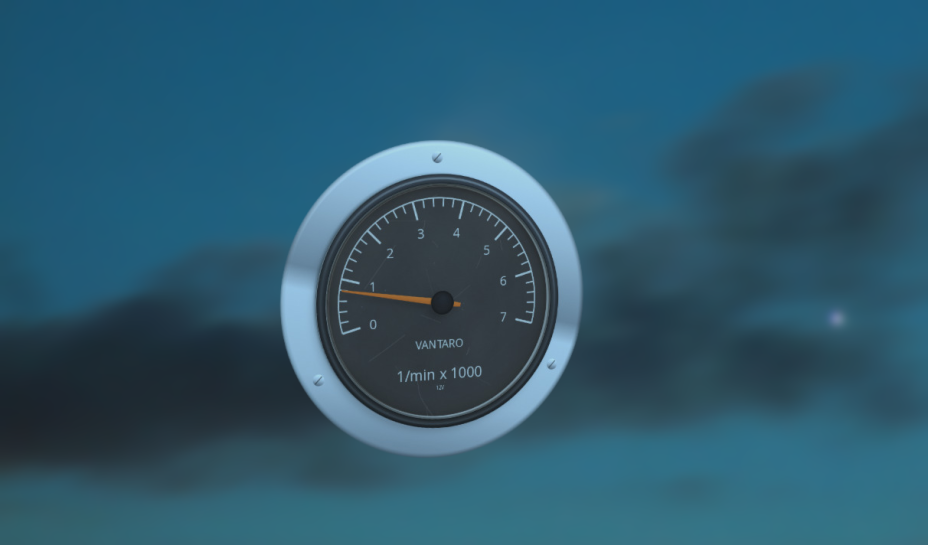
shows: 800 rpm
